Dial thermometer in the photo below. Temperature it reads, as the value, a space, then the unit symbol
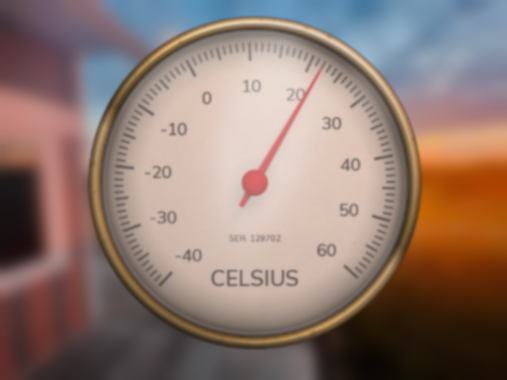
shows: 22 °C
